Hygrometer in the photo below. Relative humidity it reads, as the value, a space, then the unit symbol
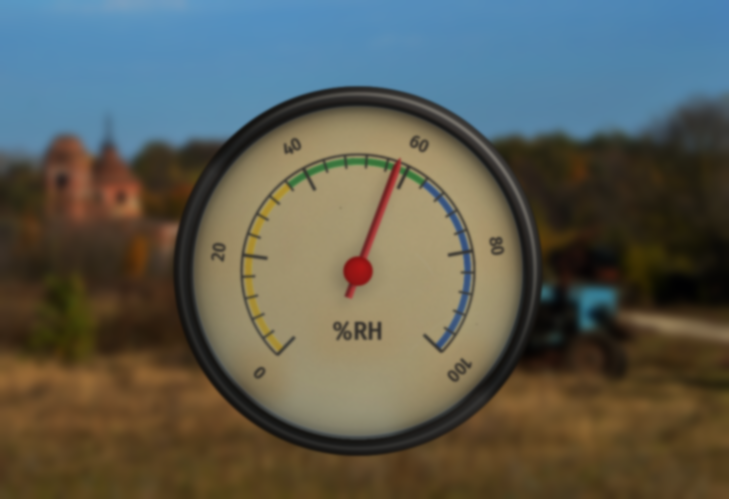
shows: 58 %
